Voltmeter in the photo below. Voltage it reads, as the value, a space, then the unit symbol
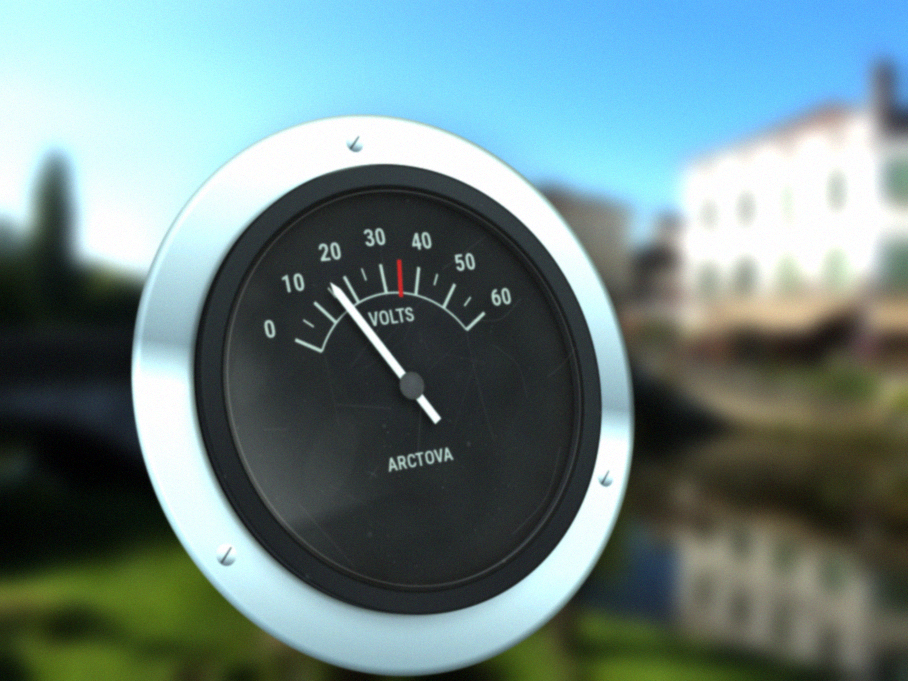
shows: 15 V
